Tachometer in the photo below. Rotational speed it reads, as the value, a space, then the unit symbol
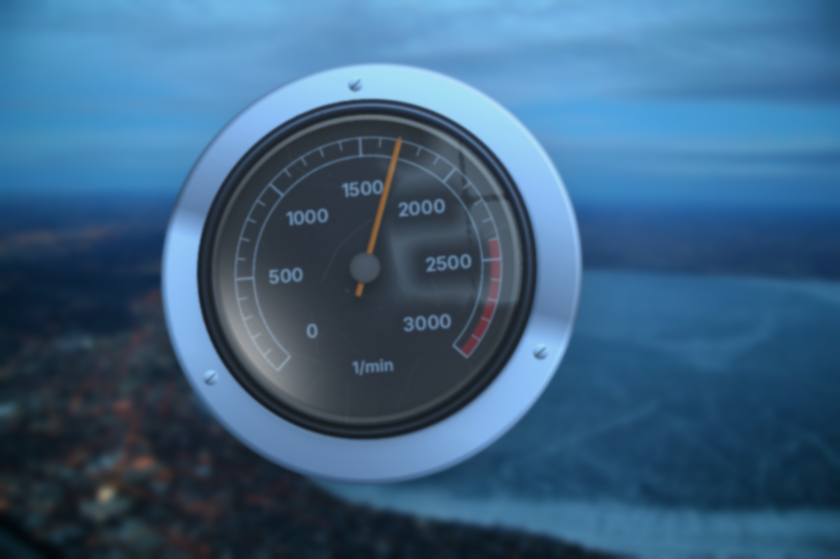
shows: 1700 rpm
